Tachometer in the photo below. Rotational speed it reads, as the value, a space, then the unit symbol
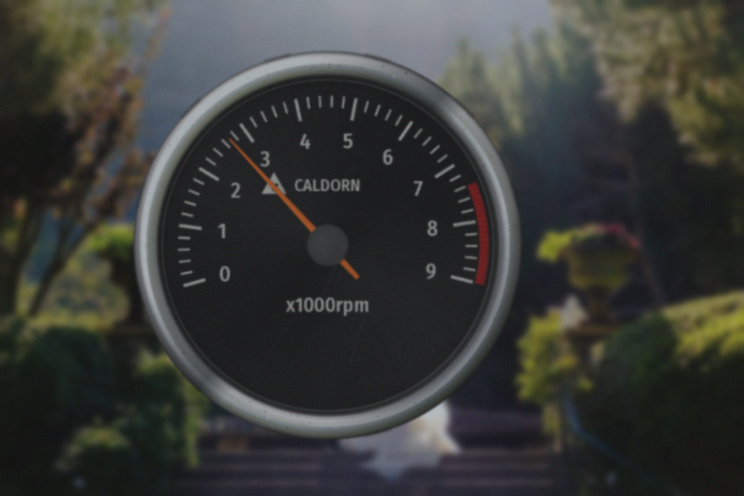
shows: 2700 rpm
